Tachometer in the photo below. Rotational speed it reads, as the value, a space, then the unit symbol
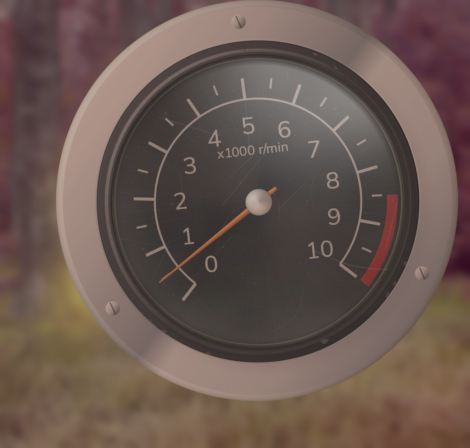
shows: 500 rpm
